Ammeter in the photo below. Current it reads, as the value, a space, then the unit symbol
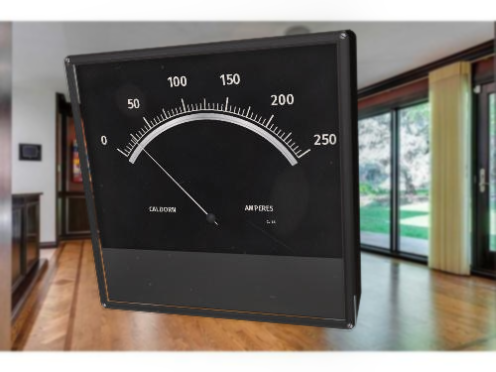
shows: 25 A
